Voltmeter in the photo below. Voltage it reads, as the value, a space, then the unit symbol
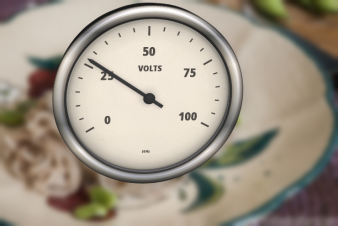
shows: 27.5 V
